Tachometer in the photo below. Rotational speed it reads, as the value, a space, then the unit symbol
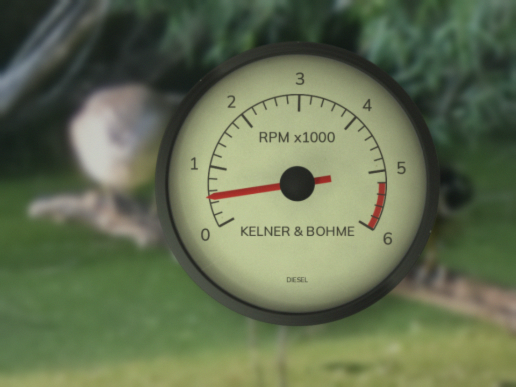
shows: 500 rpm
